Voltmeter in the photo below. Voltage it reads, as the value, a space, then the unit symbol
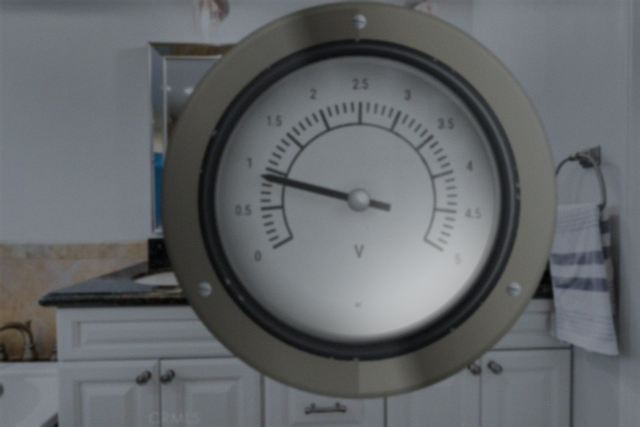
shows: 0.9 V
